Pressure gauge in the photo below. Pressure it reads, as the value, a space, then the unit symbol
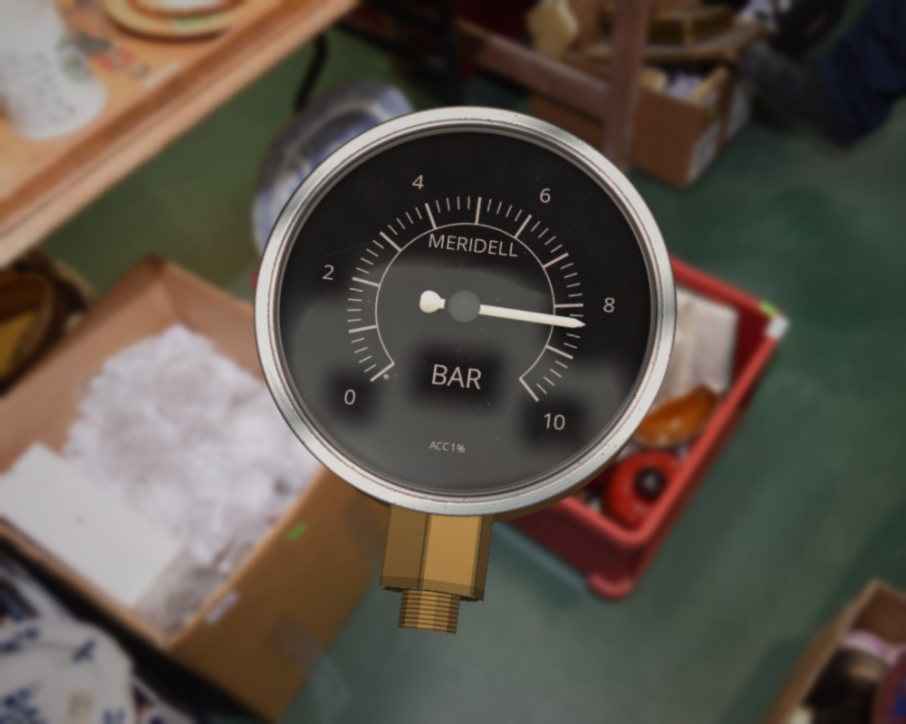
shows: 8.4 bar
